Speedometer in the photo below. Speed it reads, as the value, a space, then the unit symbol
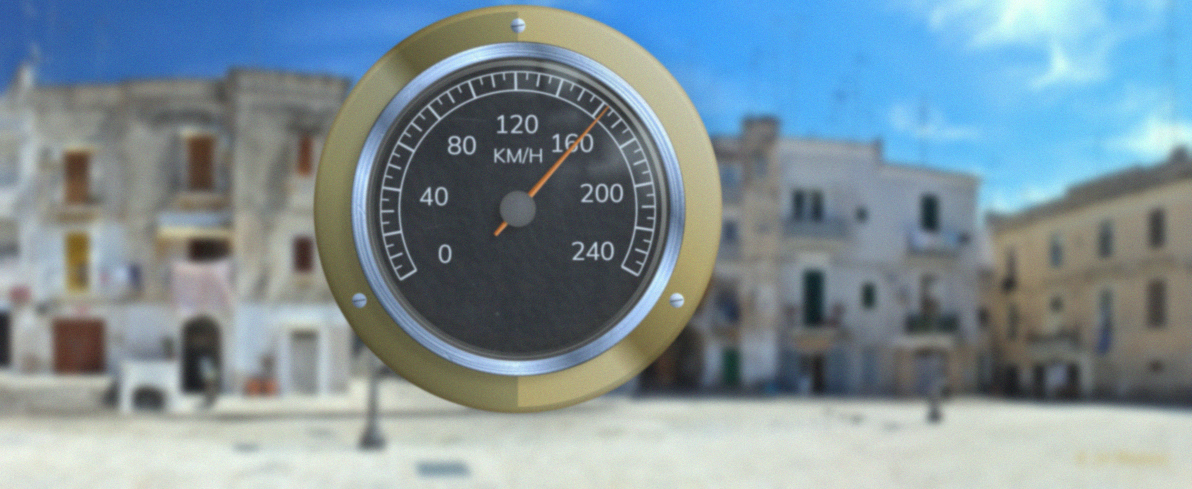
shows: 162.5 km/h
